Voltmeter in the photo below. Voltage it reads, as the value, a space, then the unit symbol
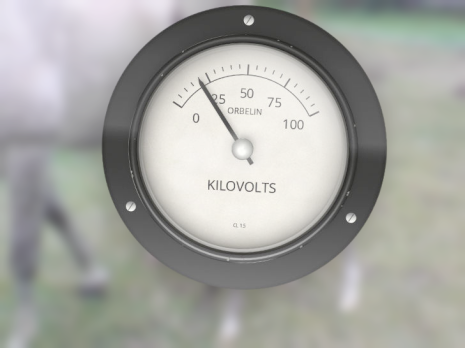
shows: 20 kV
